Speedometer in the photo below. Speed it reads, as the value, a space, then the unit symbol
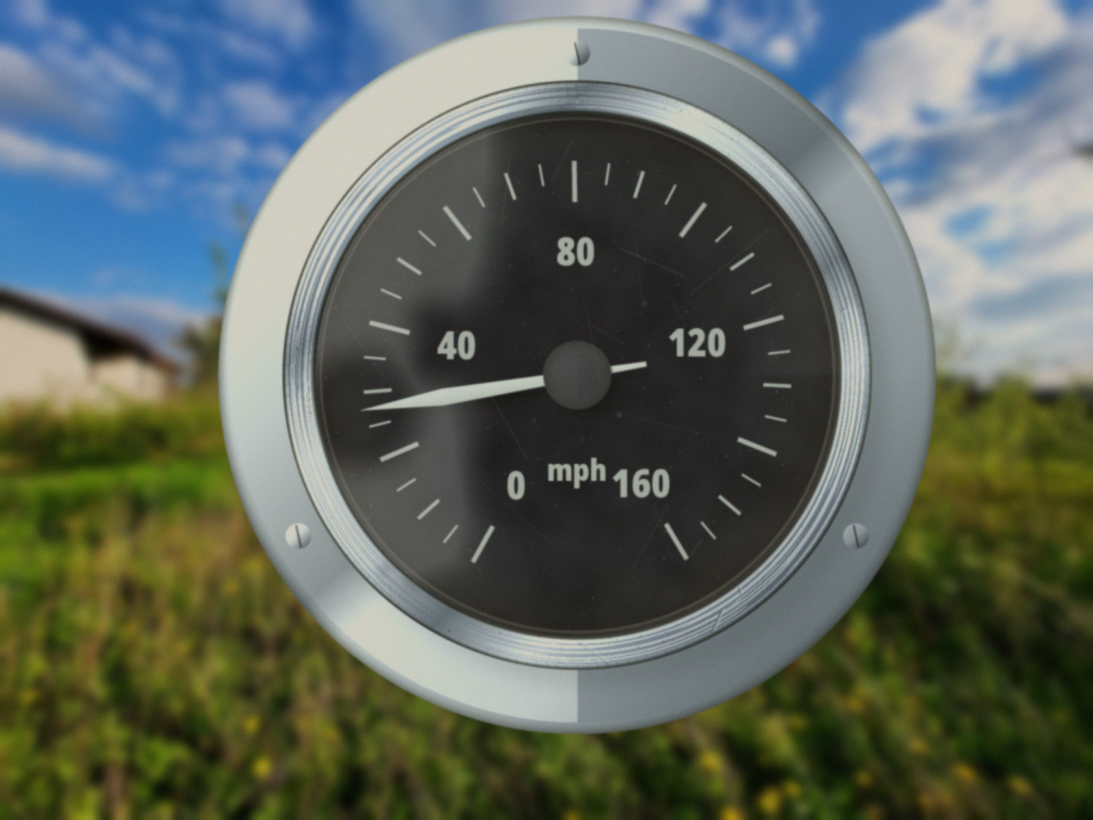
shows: 27.5 mph
